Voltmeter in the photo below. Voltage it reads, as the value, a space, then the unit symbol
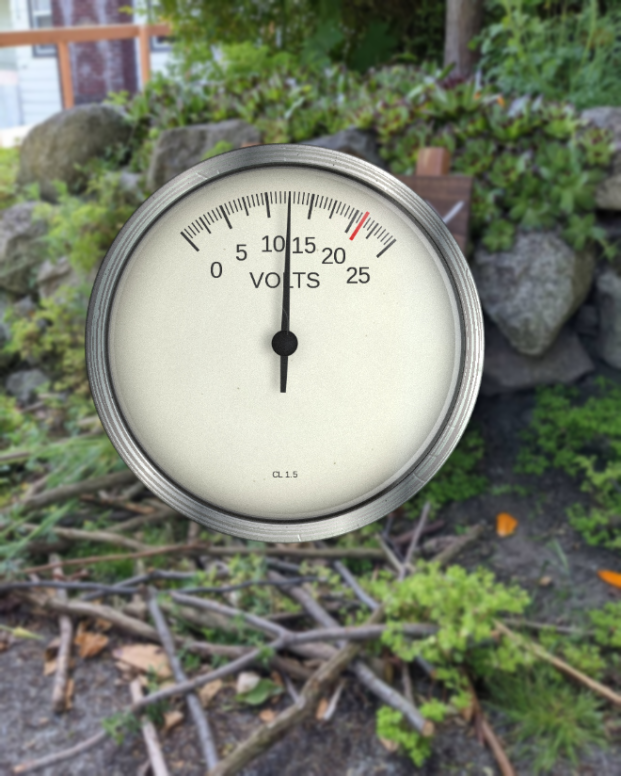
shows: 12.5 V
